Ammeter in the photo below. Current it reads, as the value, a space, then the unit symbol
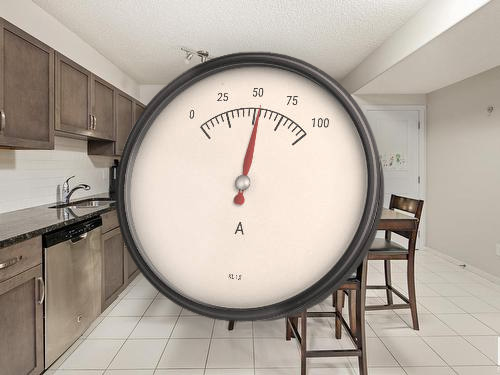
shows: 55 A
